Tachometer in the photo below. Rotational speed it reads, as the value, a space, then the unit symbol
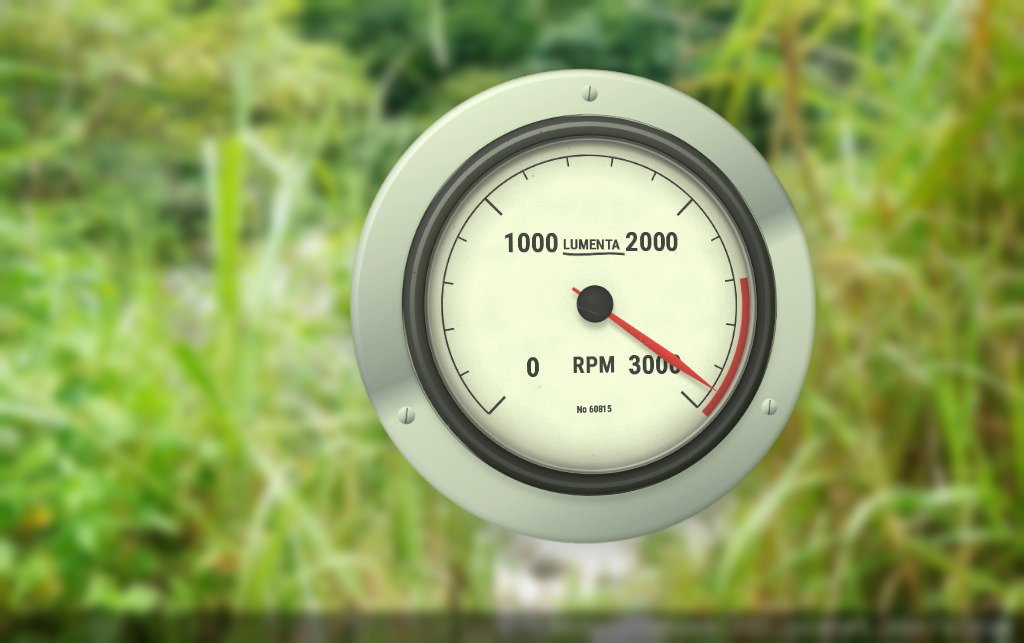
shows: 2900 rpm
